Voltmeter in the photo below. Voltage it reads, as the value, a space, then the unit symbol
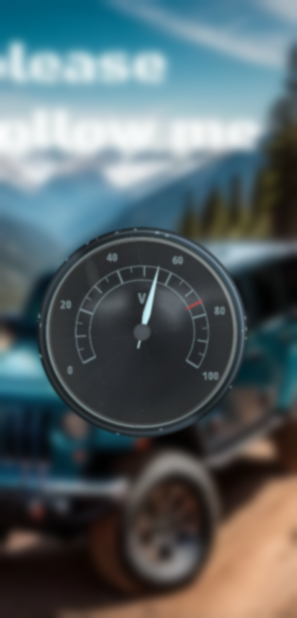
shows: 55 V
